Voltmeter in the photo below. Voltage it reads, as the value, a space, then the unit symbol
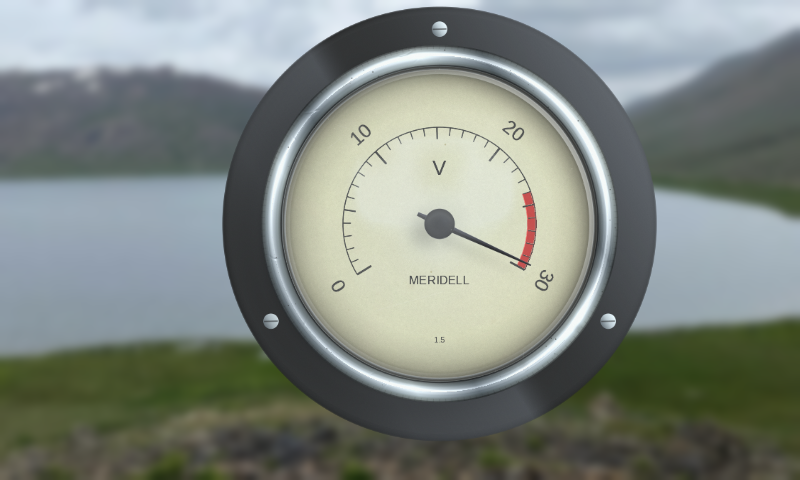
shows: 29.5 V
